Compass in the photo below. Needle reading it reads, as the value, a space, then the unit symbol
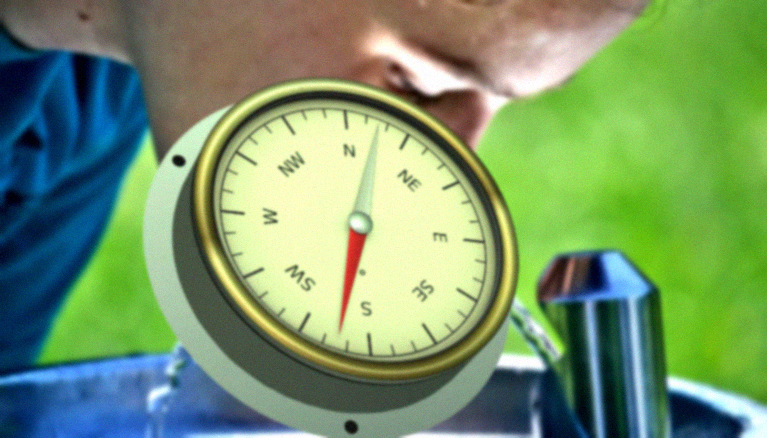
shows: 195 °
